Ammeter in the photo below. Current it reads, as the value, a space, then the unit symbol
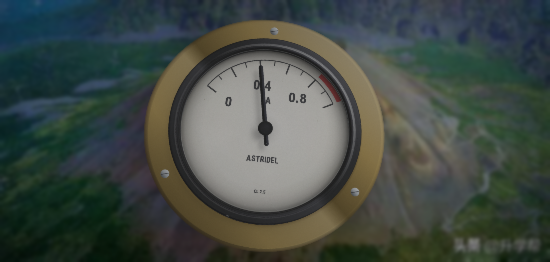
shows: 0.4 A
